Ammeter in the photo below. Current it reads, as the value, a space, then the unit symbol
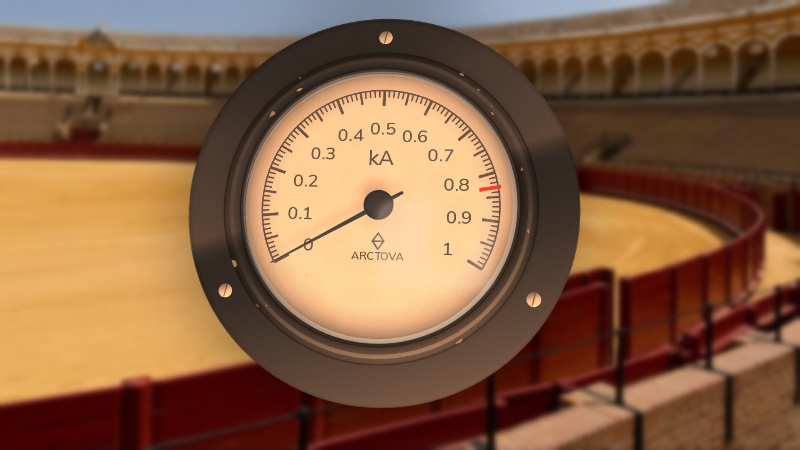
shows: 0 kA
